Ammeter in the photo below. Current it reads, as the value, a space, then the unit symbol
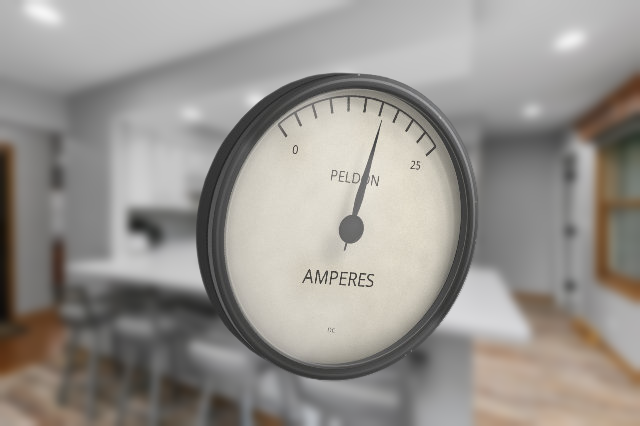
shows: 15 A
